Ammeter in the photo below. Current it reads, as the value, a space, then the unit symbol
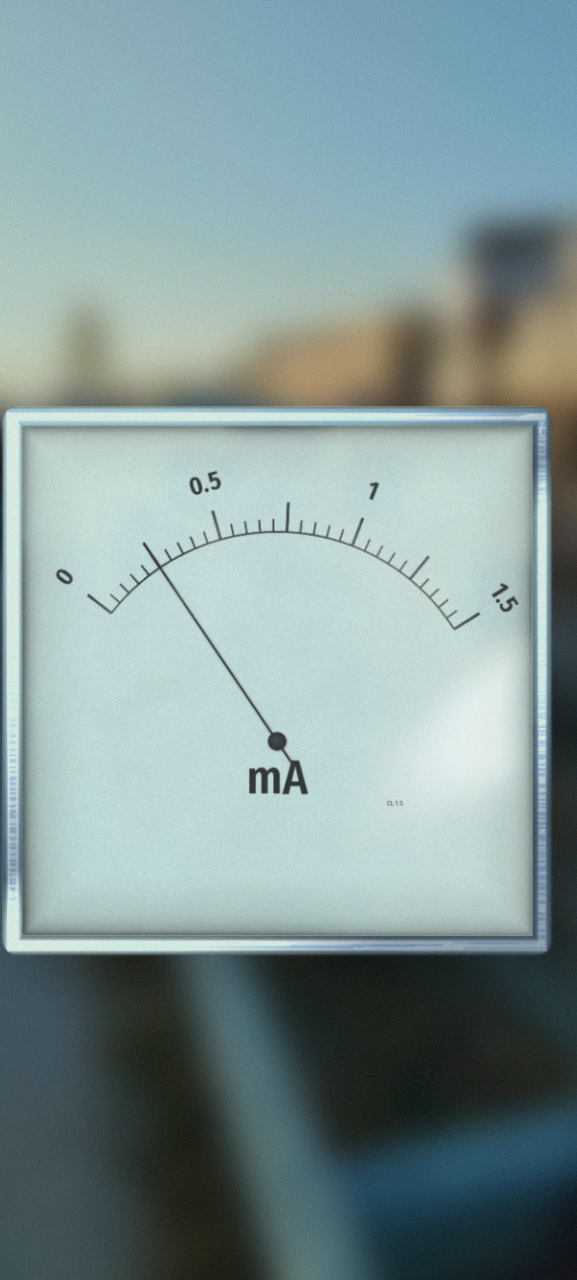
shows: 0.25 mA
